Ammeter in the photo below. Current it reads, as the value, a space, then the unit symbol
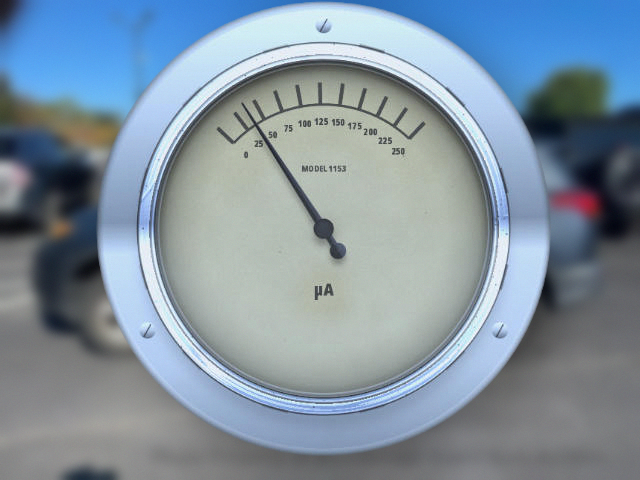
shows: 37.5 µA
